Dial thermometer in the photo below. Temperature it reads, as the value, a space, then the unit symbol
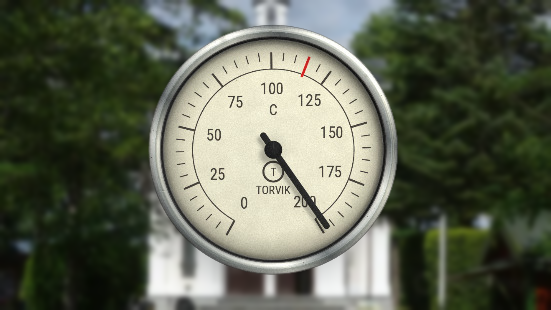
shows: 197.5 °C
